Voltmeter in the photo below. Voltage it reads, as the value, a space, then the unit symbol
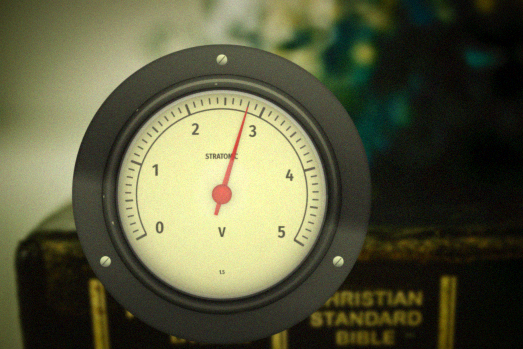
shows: 2.8 V
